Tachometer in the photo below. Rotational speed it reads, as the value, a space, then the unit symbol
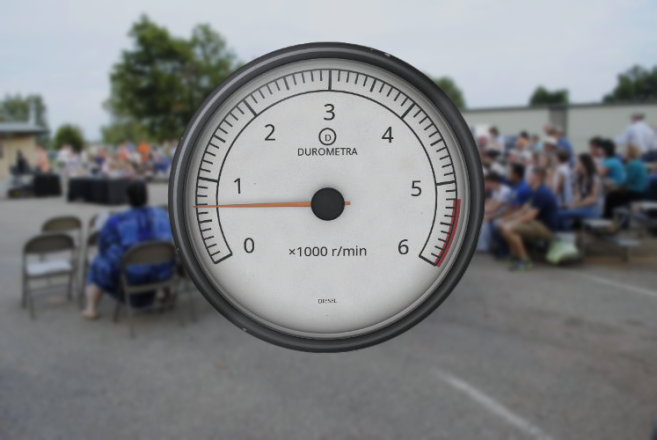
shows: 700 rpm
